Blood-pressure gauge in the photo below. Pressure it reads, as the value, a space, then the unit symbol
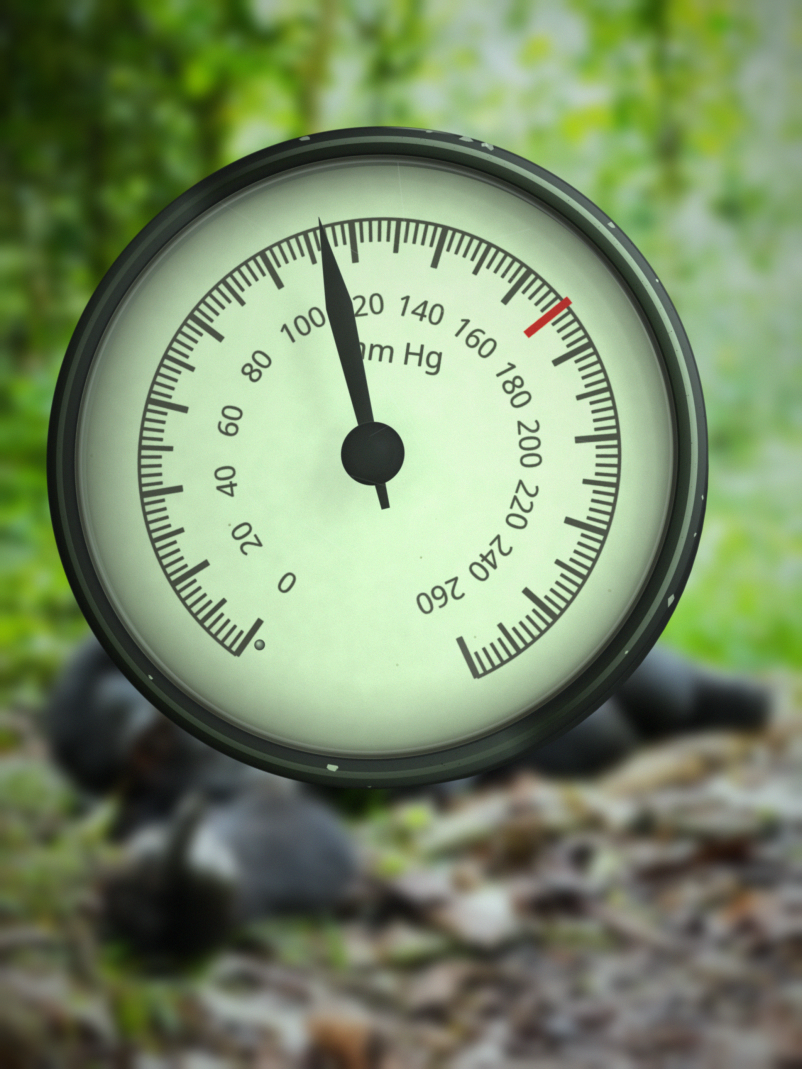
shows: 114 mmHg
